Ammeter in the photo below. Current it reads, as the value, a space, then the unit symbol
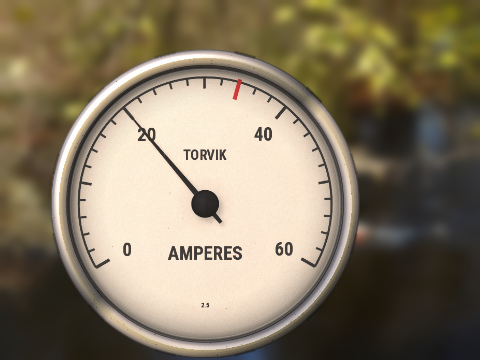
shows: 20 A
